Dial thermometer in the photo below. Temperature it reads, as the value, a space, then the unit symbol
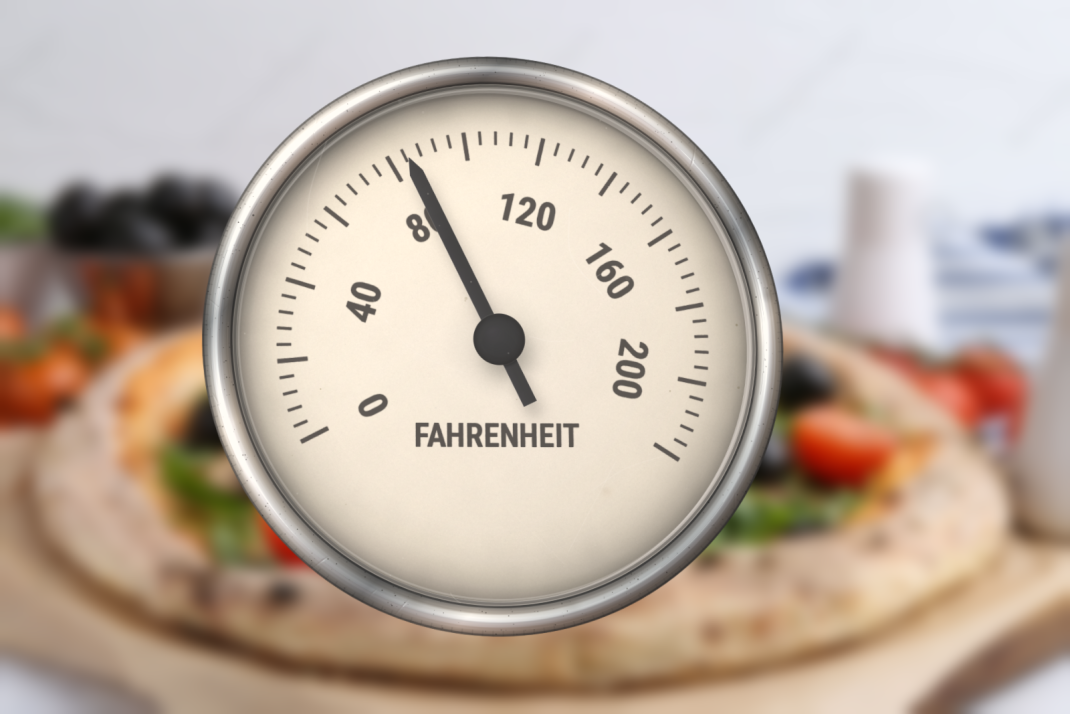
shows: 84 °F
